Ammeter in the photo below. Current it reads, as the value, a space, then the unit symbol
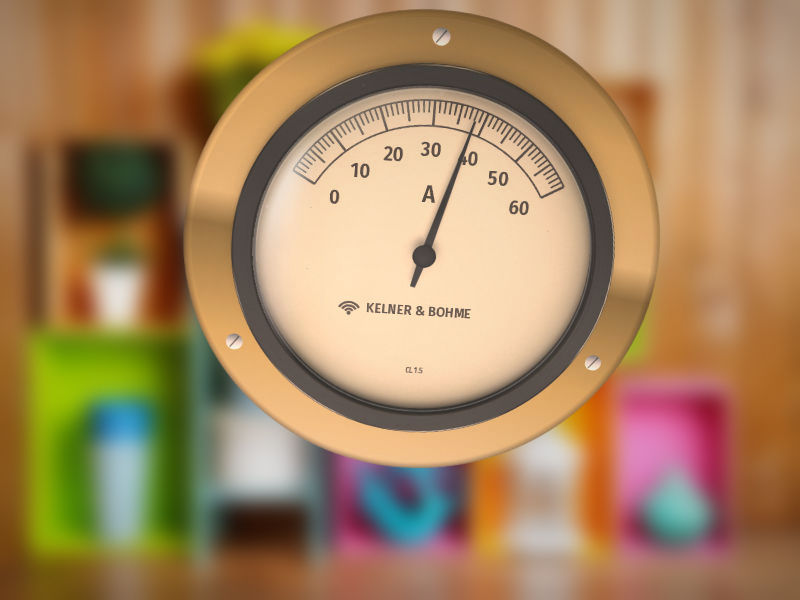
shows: 38 A
